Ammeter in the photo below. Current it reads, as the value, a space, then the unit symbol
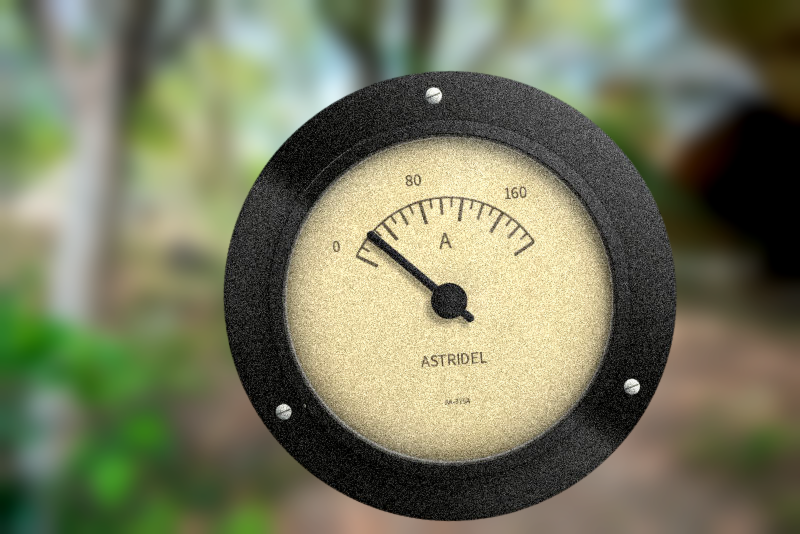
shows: 25 A
